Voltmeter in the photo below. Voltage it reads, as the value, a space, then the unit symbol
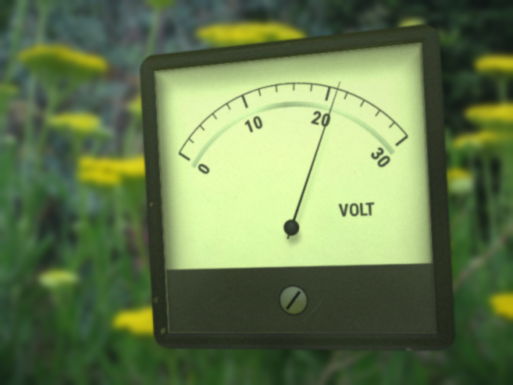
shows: 21 V
